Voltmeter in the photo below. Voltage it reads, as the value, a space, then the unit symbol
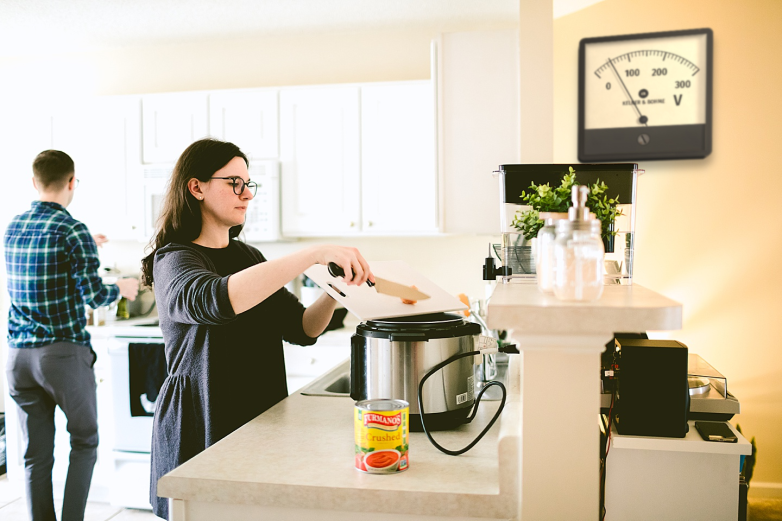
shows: 50 V
